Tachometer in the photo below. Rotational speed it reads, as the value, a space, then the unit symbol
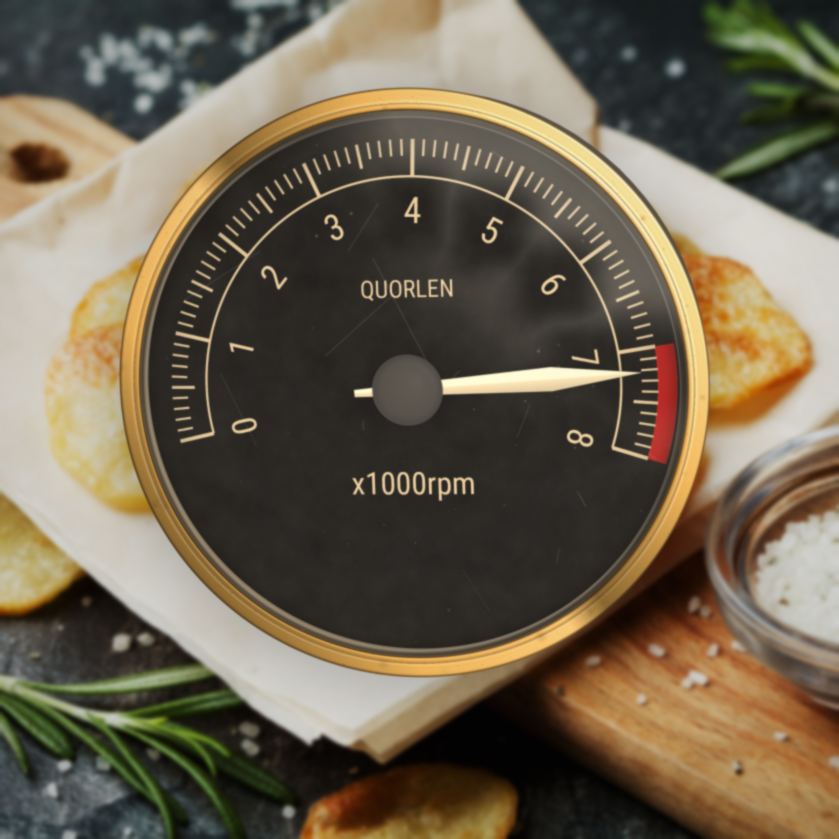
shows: 7200 rpm
